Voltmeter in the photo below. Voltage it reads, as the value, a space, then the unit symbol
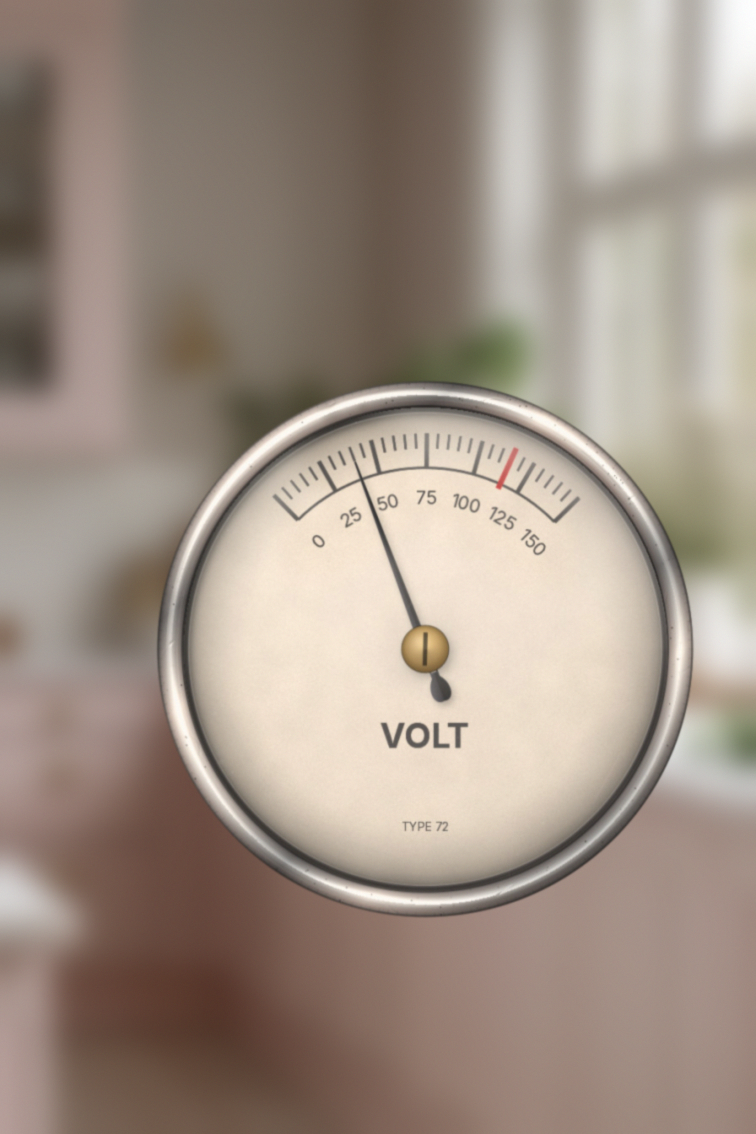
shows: 40 V
